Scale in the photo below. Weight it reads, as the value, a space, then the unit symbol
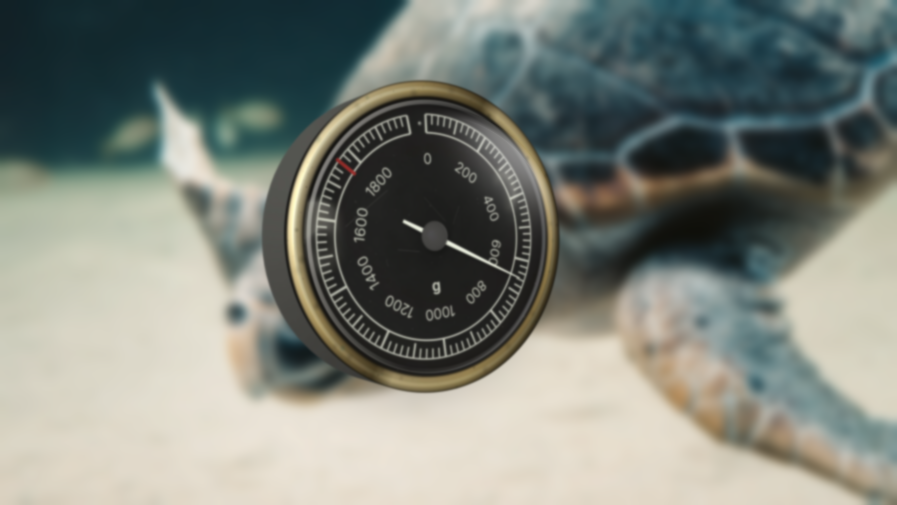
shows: 660 g
